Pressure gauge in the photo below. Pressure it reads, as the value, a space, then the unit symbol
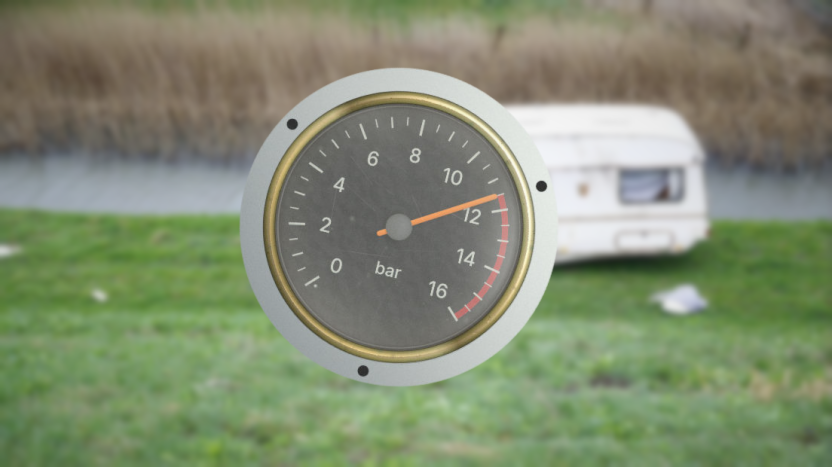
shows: 11.5 bar
